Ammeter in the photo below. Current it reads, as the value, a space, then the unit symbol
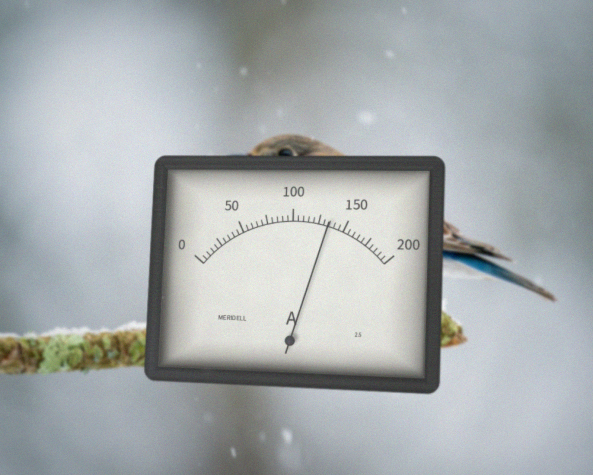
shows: 135 A
